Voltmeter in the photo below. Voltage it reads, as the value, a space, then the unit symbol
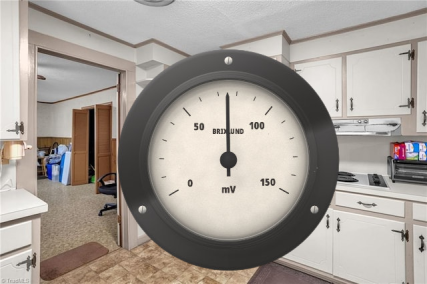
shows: 75 mV
